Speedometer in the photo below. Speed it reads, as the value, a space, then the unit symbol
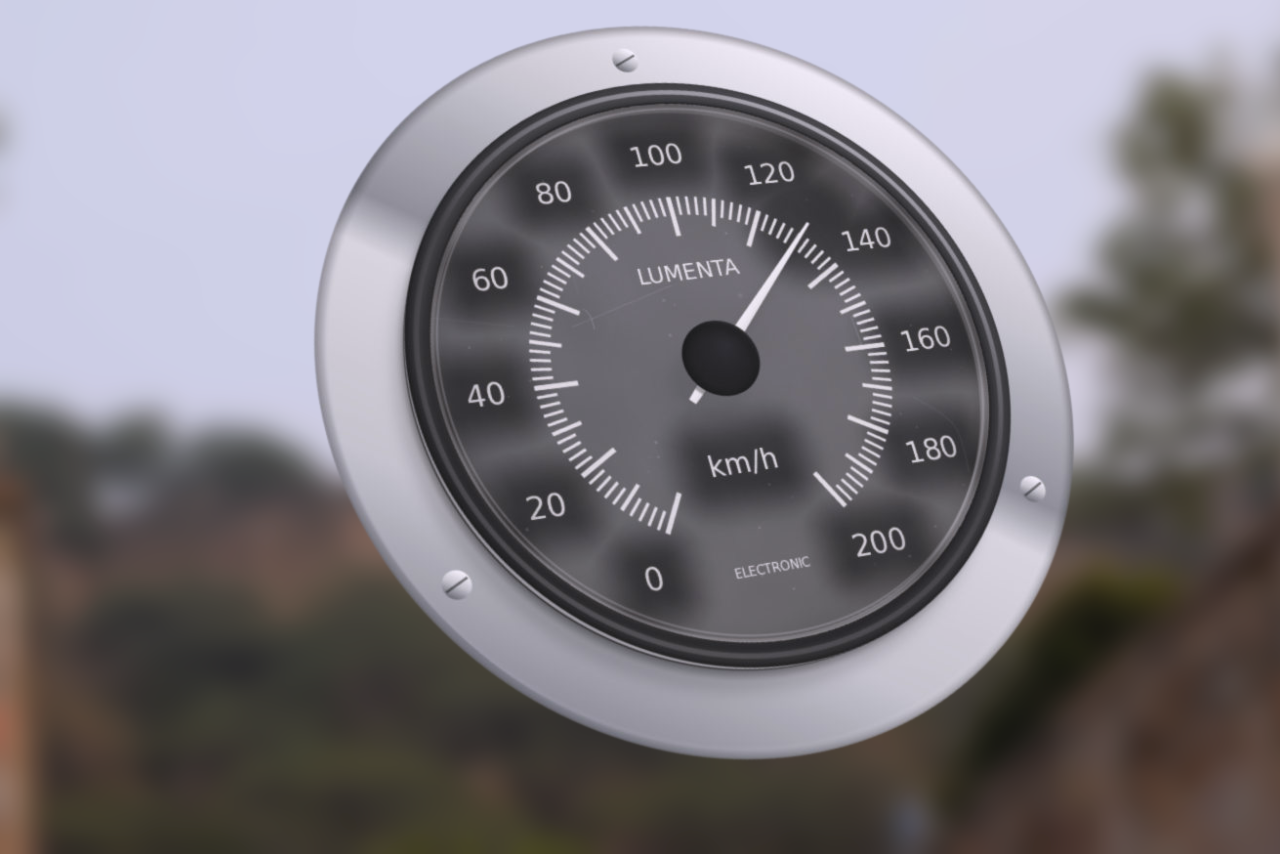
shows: 130 km/h
